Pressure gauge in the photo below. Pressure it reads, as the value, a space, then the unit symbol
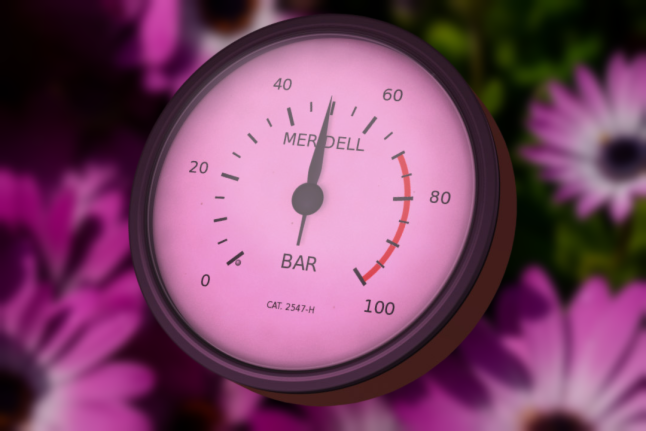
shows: 50 bar
